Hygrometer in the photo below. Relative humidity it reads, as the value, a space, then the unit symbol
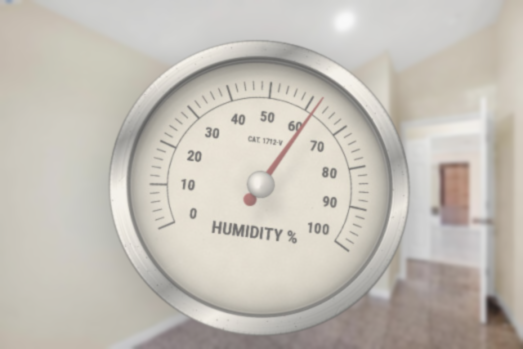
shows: 62 %
